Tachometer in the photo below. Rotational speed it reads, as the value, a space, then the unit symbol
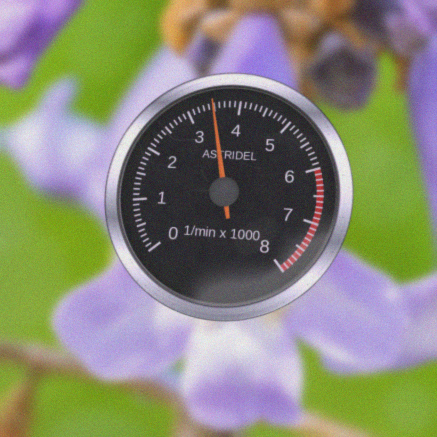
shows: 3500 rpm
